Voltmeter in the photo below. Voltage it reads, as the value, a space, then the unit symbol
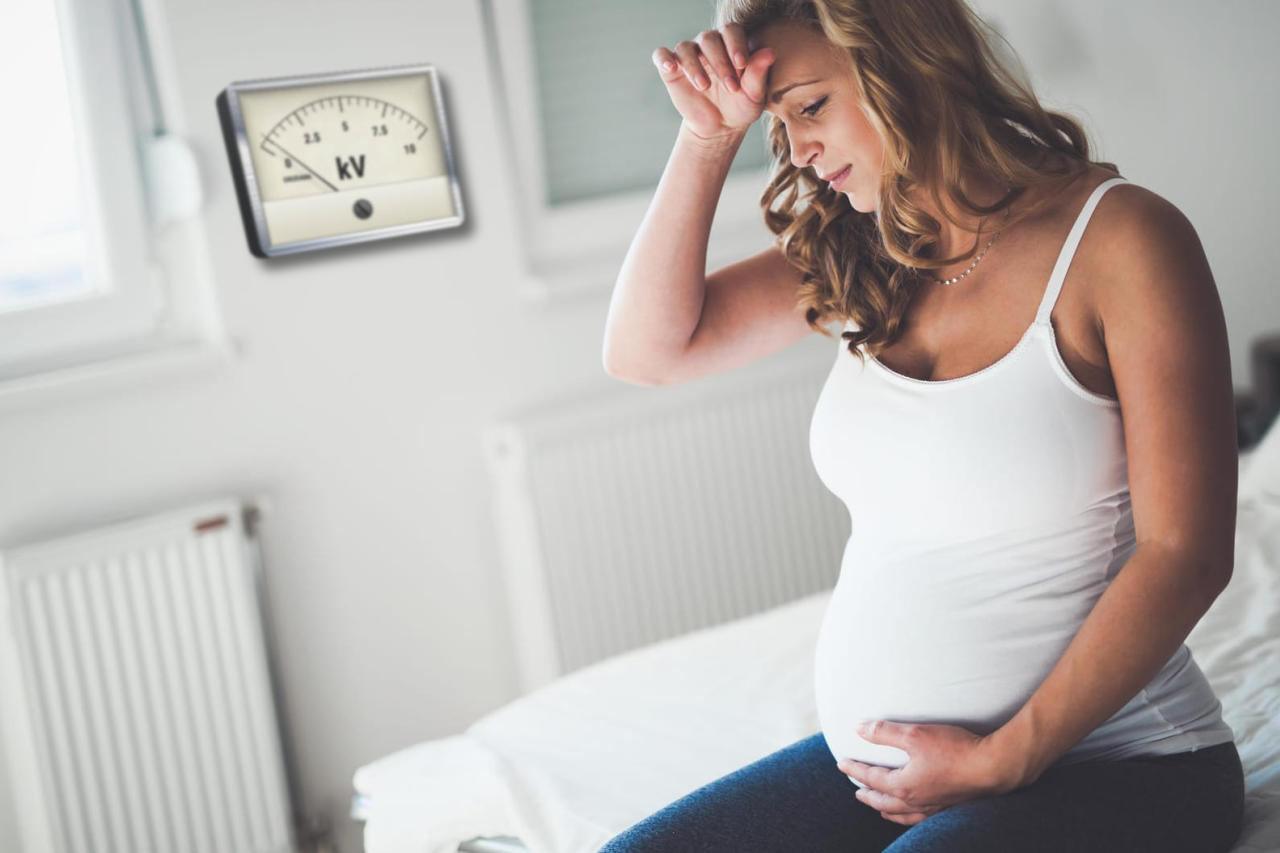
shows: 0.5 kV
